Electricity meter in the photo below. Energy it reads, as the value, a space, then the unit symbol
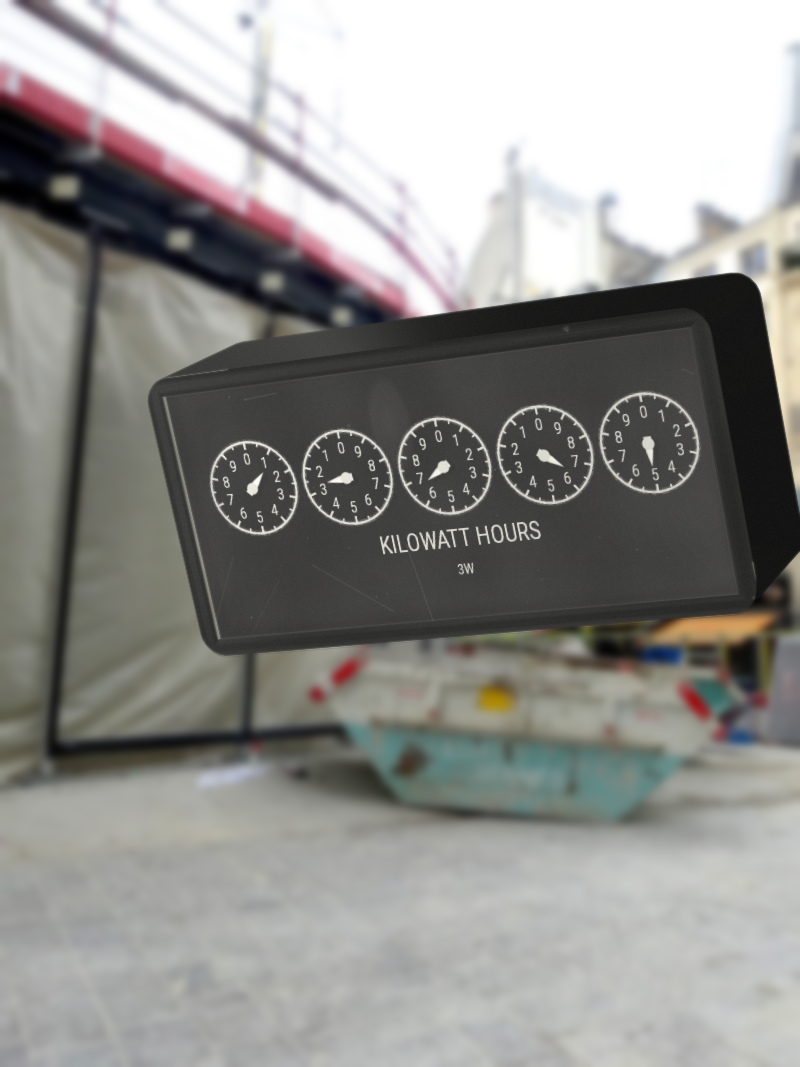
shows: 12665 kWh
